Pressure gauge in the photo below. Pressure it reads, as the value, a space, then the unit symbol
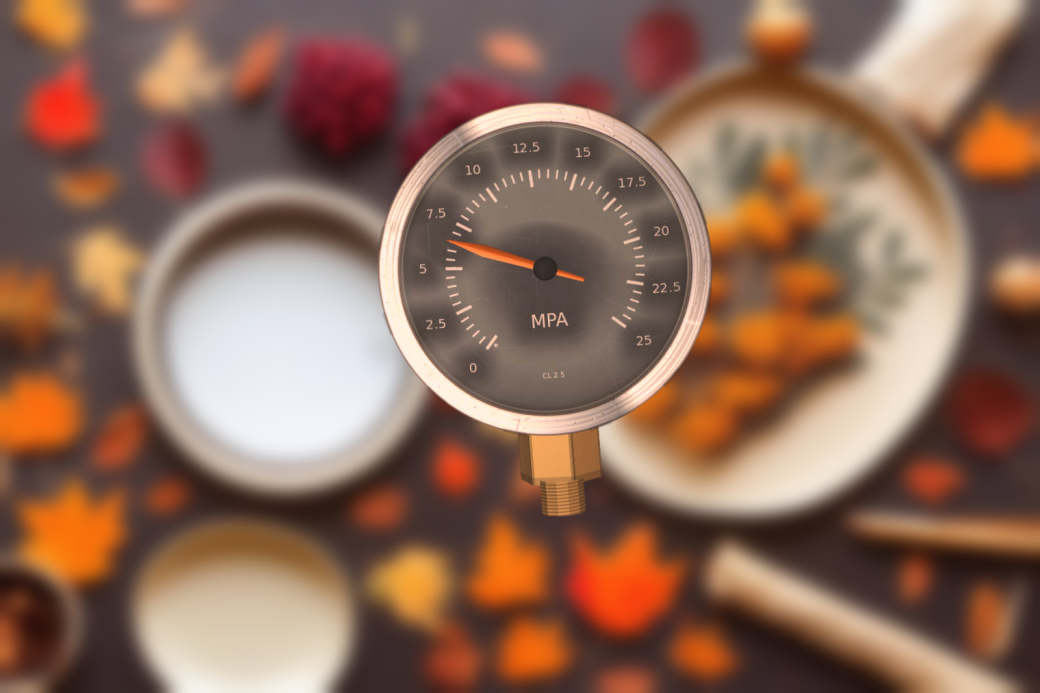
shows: 6.5 MPa
